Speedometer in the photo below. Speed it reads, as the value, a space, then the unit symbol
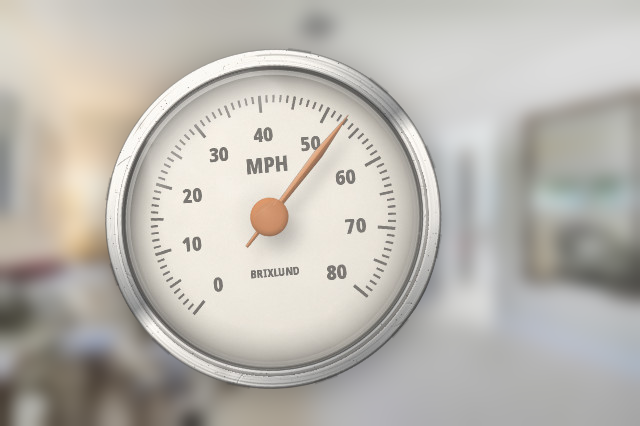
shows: 53 mph
